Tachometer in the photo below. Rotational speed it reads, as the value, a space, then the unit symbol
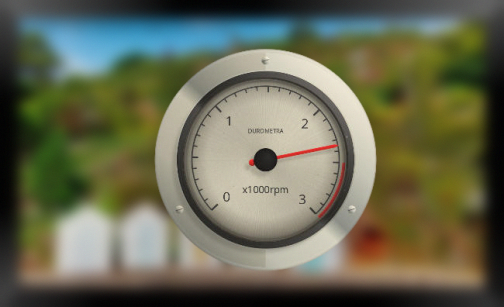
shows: 2350 rpm
